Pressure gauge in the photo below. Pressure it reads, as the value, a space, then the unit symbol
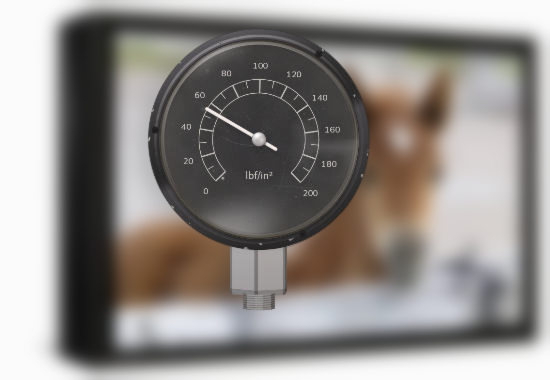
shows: 55 psi
